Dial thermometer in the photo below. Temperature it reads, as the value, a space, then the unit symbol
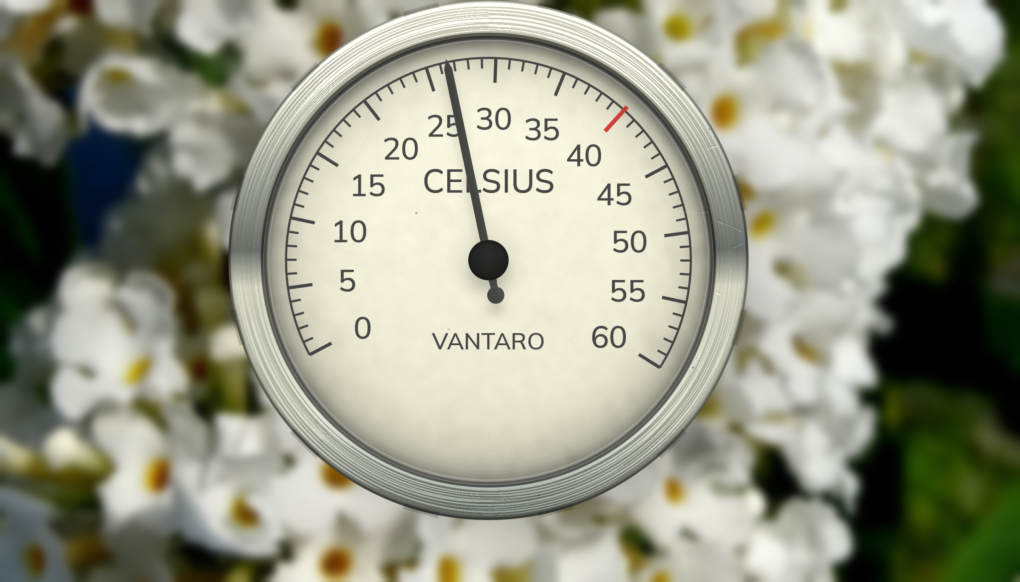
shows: 26.5 °C
